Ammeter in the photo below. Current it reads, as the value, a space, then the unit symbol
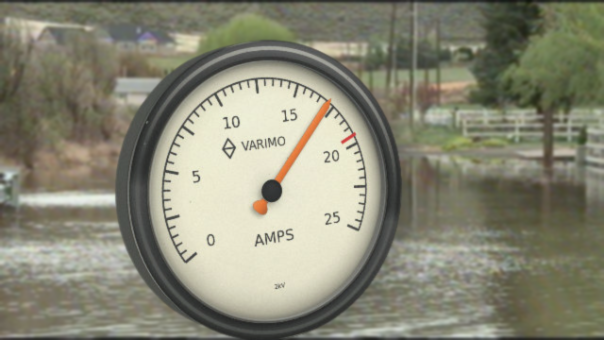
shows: 17 A
